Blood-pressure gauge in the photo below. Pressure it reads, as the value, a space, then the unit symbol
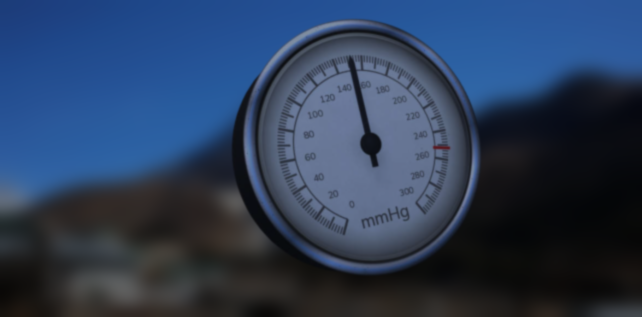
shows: 150 mmHg
